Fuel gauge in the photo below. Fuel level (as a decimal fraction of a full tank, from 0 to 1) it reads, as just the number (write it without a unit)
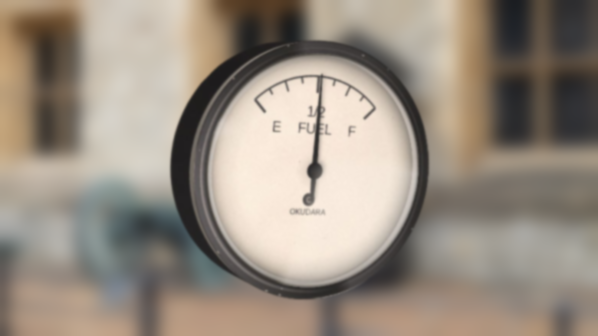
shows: 0.5
